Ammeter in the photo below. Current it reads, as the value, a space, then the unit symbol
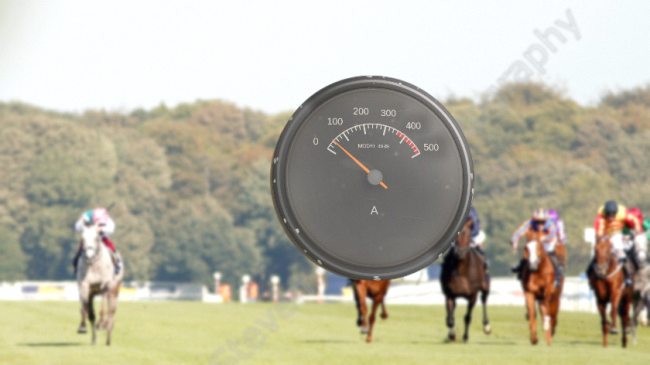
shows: 40 A
